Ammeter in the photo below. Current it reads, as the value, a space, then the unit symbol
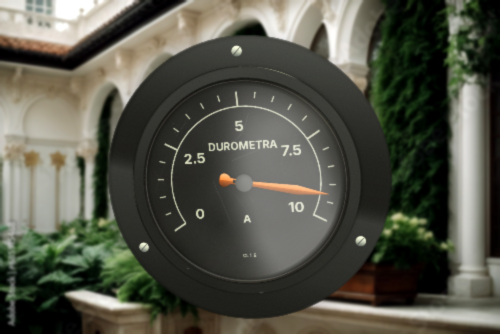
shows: 9.25 A
